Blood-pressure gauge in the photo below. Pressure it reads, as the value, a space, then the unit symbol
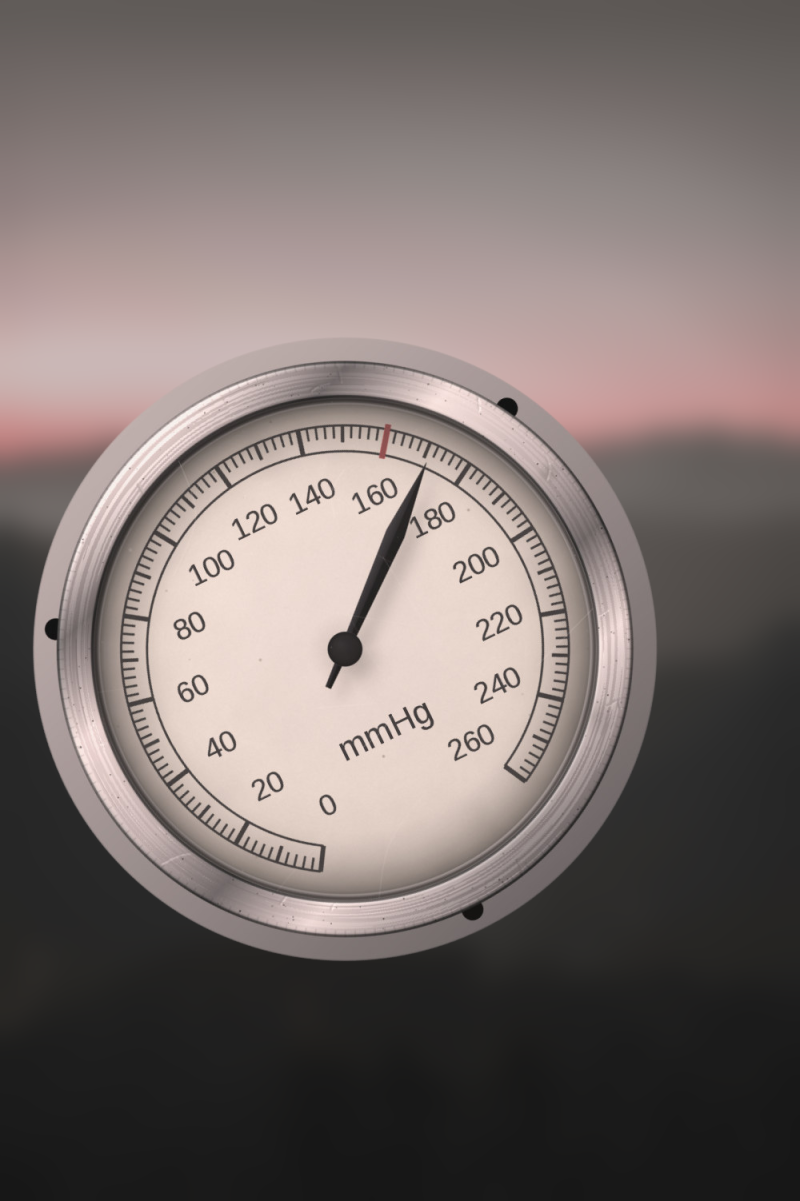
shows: 171 mmHg
